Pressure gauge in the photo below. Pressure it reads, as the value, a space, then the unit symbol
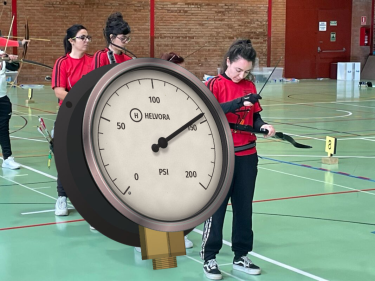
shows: 145 psi
